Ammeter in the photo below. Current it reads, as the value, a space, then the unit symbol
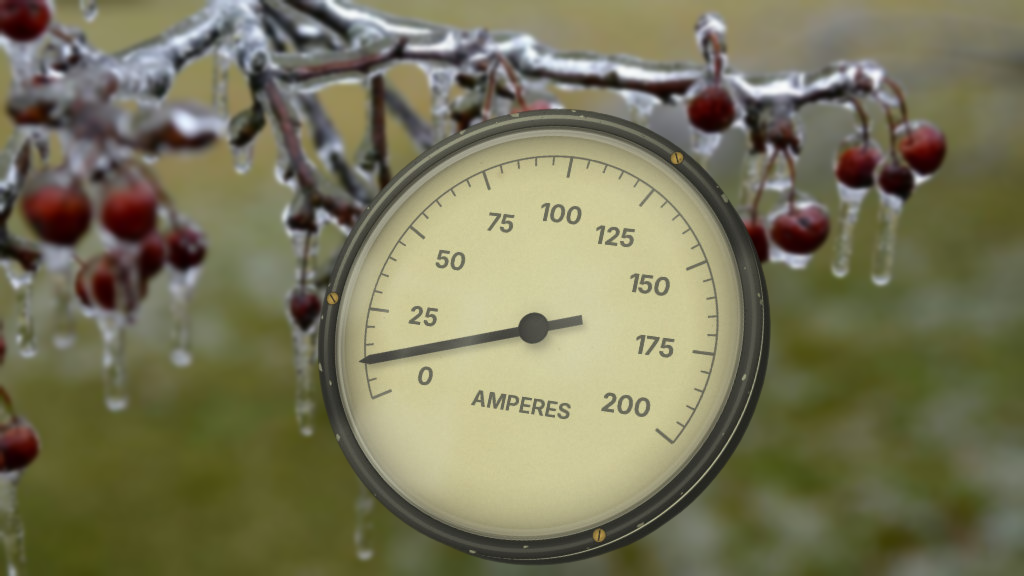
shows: 10 A
